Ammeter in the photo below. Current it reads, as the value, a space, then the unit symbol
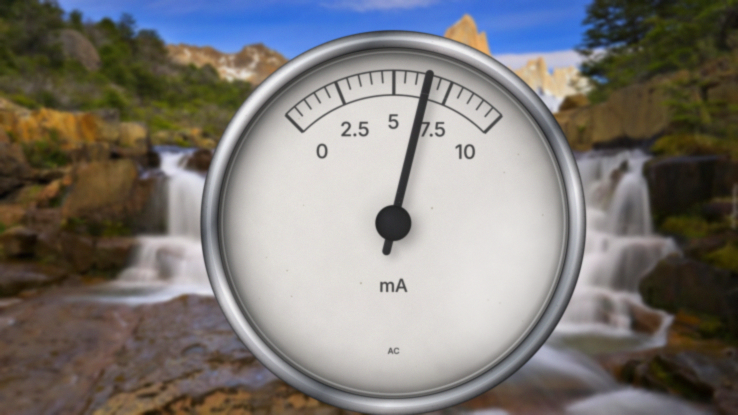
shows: 6.5 mA
